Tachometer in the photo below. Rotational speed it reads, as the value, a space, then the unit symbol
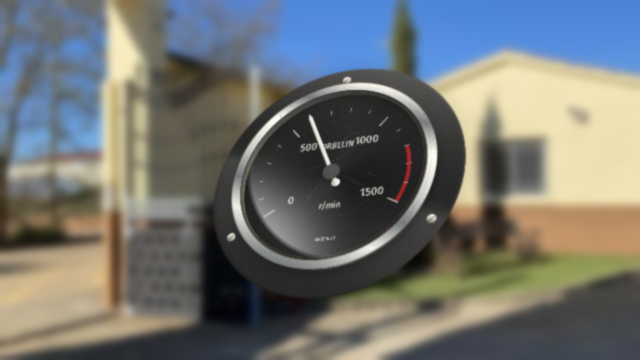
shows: 600 rpm
